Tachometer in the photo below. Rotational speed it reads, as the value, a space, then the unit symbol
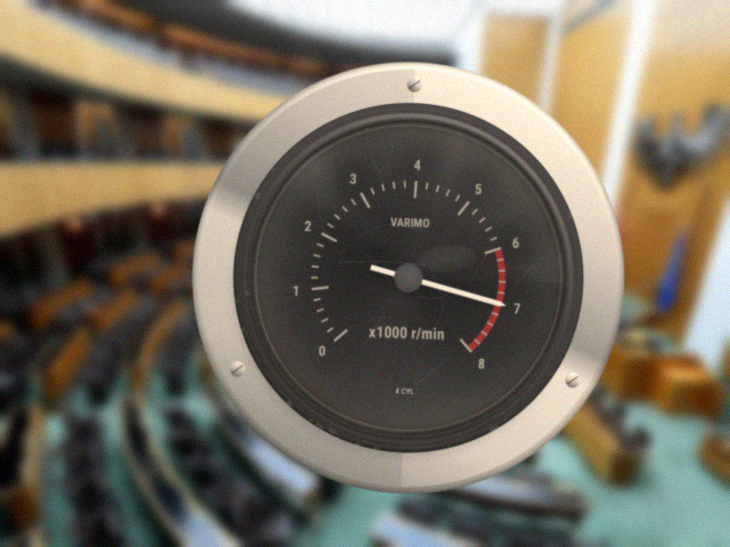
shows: 7000 rpm
